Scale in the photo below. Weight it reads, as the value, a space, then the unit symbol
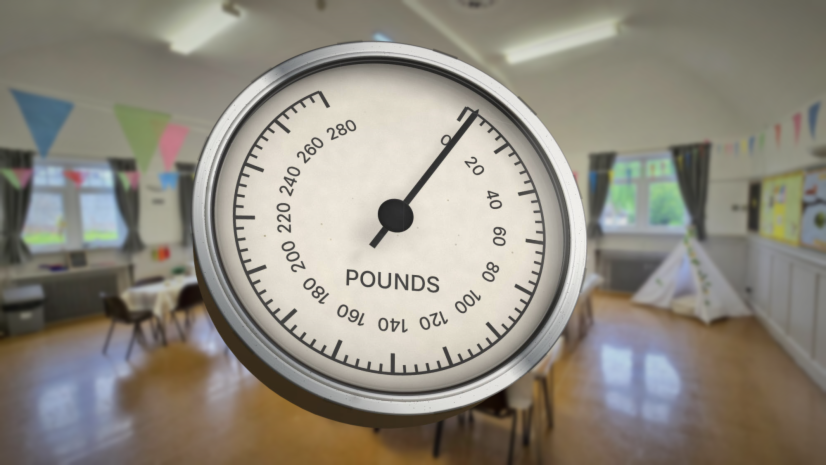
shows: 4 lb
